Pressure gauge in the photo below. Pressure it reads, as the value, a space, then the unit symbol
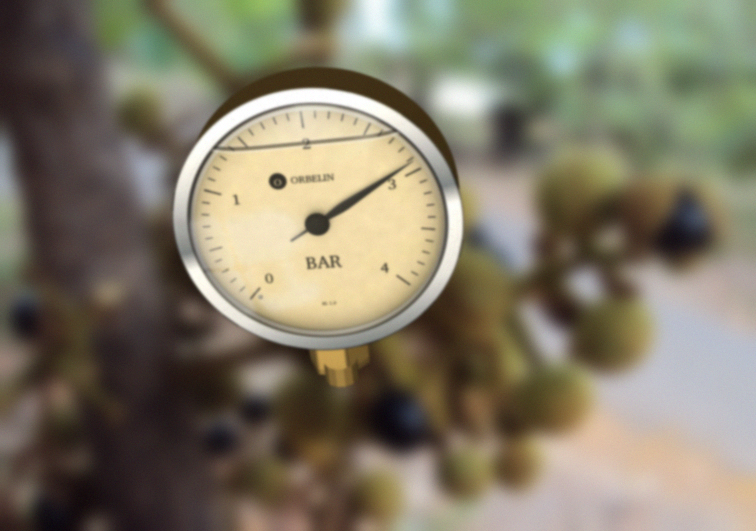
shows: 2.9 bar
